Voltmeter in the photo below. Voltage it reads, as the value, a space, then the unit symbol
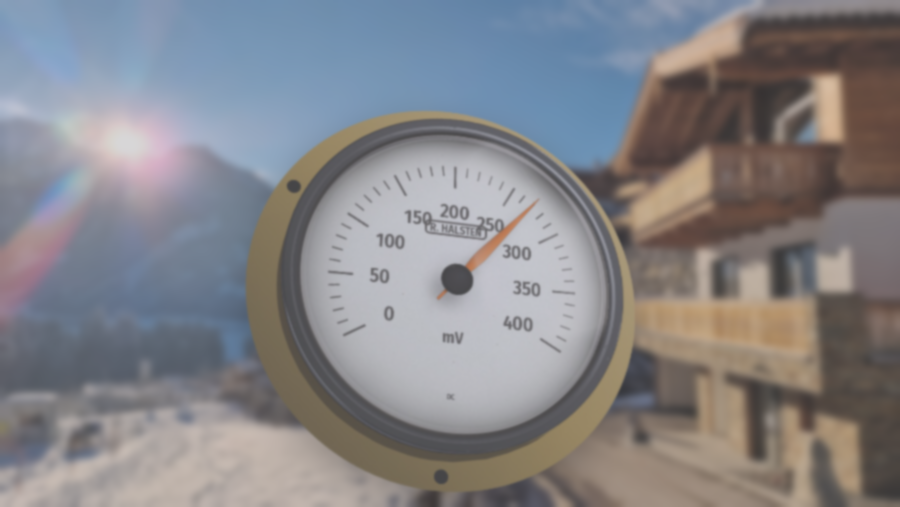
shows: 270 mV
